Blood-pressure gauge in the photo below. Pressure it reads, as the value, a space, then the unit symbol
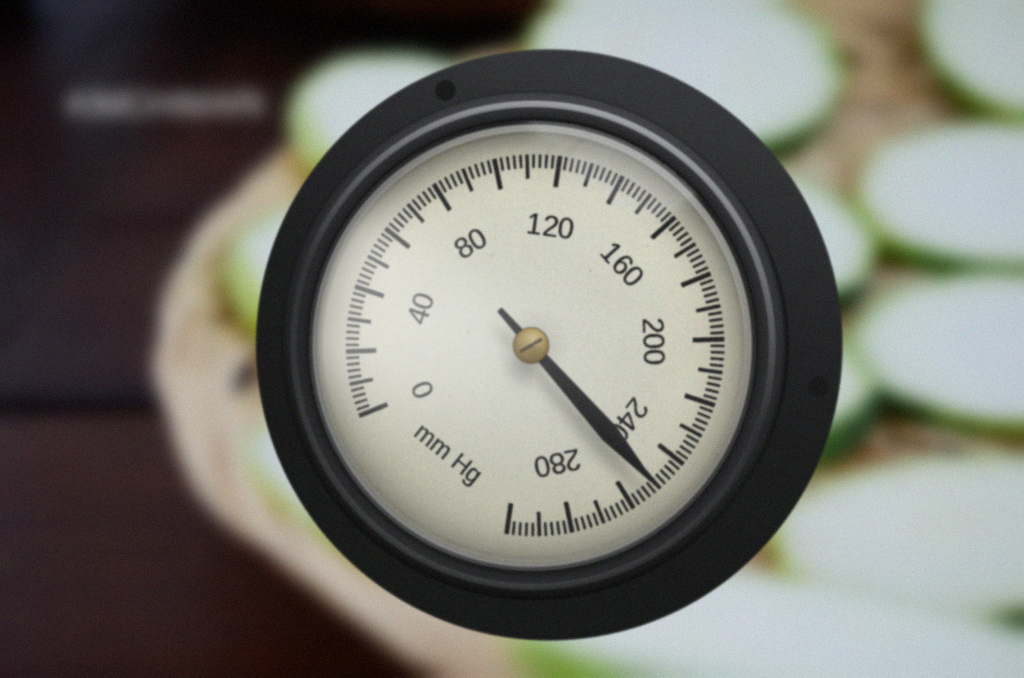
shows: 250 mmHg
